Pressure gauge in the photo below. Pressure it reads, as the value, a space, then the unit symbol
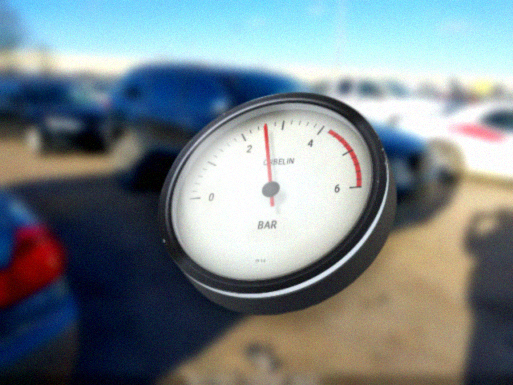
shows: 2.6 bar
